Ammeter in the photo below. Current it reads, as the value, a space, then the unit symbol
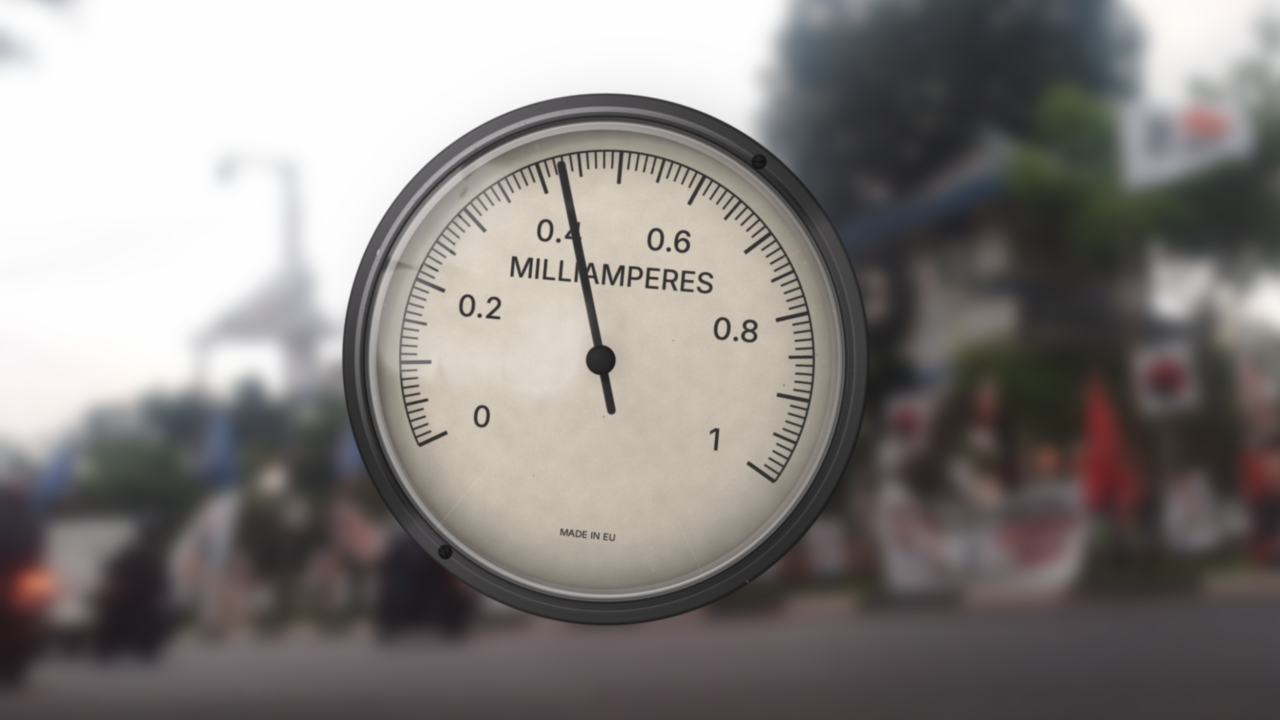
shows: 0.43 mA
